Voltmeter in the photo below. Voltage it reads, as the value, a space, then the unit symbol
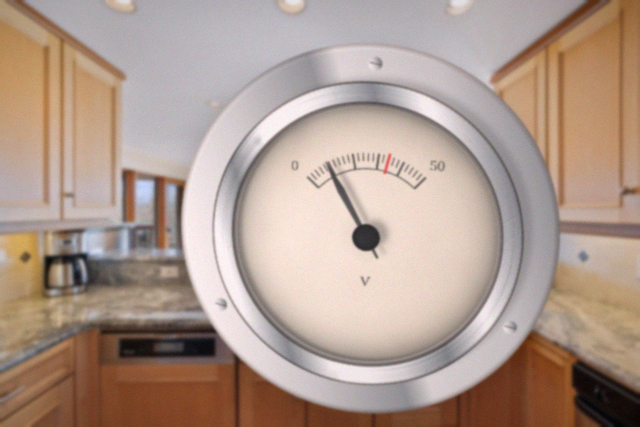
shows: 10 V
